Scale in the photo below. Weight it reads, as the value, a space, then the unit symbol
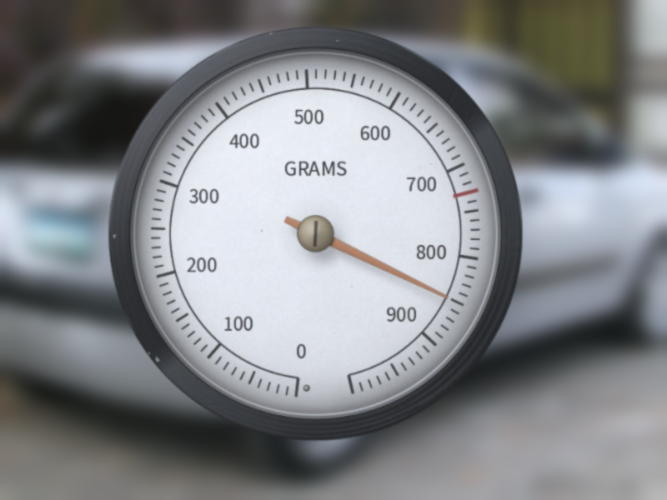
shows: 850 g
